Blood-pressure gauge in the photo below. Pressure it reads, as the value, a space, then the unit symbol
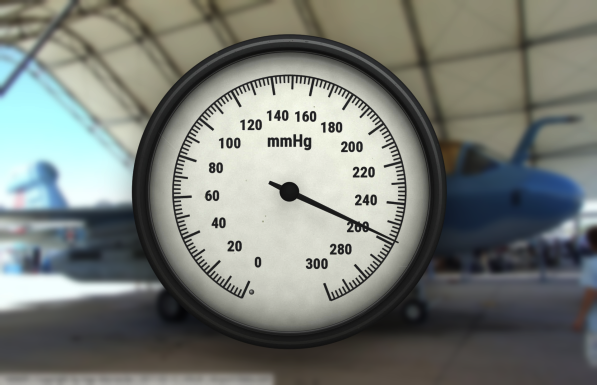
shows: 258 mmHg
